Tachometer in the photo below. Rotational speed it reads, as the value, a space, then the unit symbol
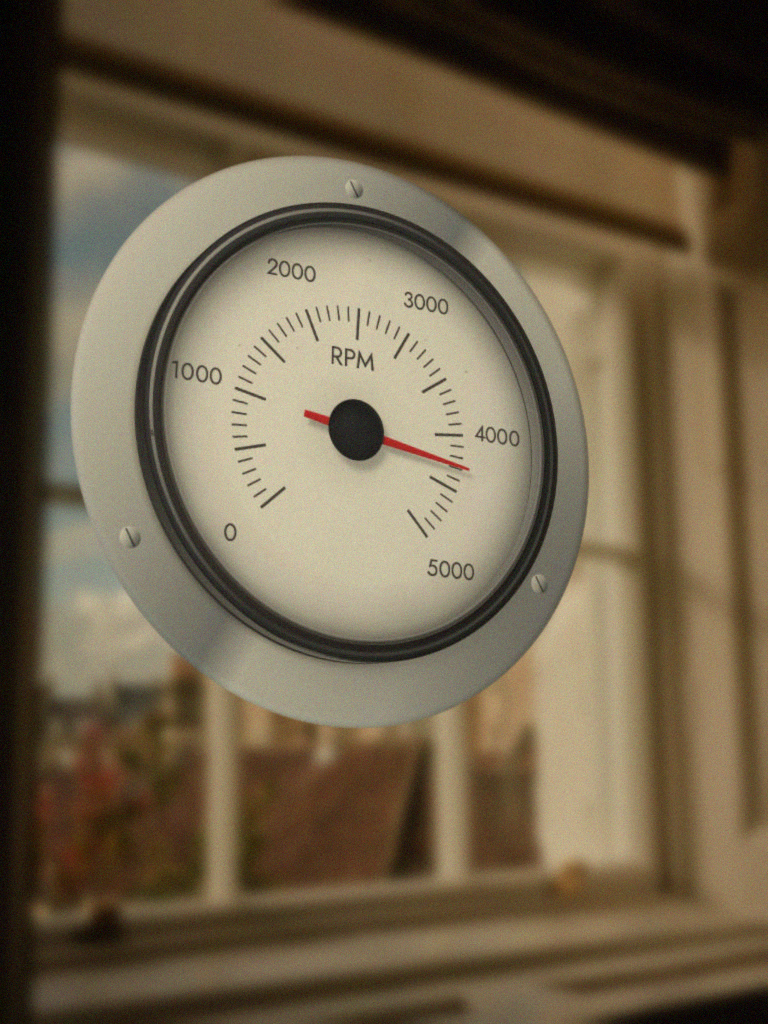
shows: 4300 rpm
